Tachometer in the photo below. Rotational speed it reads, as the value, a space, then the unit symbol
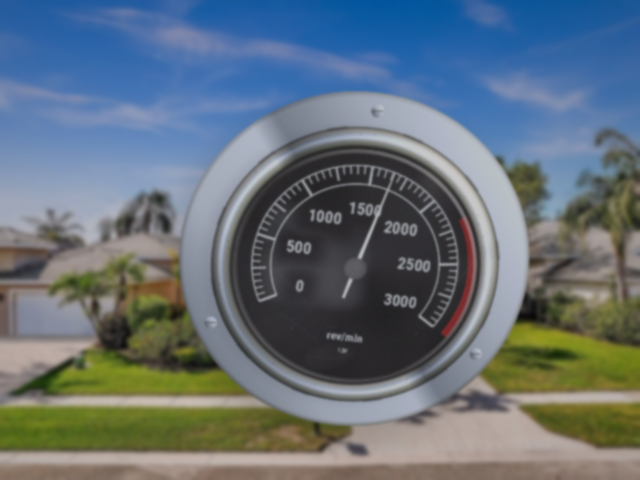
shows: 1650 rpm
